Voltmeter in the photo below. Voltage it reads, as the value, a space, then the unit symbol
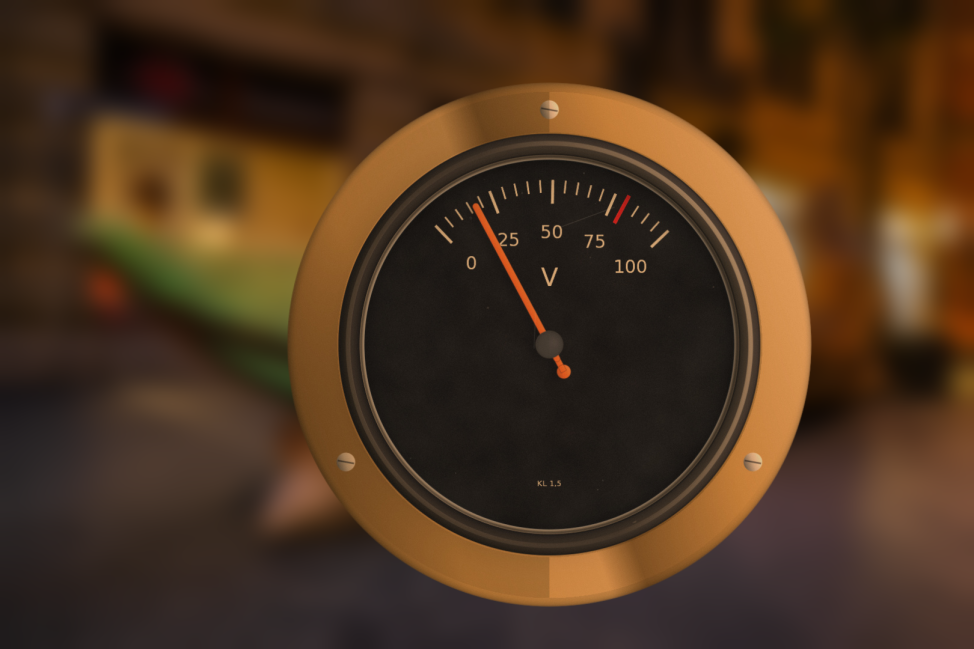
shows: 17.5 V
